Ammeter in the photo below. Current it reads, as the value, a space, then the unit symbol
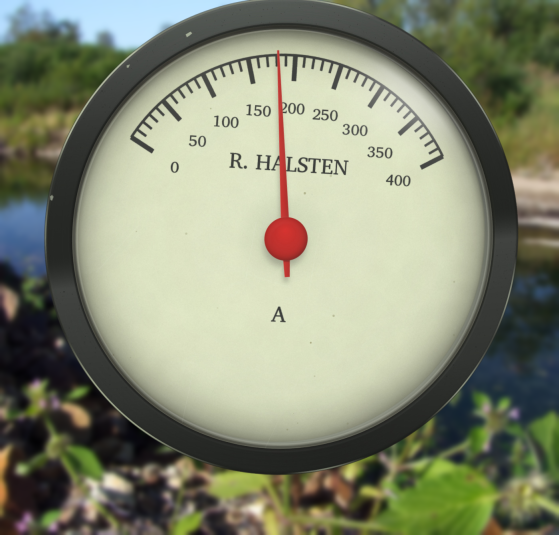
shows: 180 A
